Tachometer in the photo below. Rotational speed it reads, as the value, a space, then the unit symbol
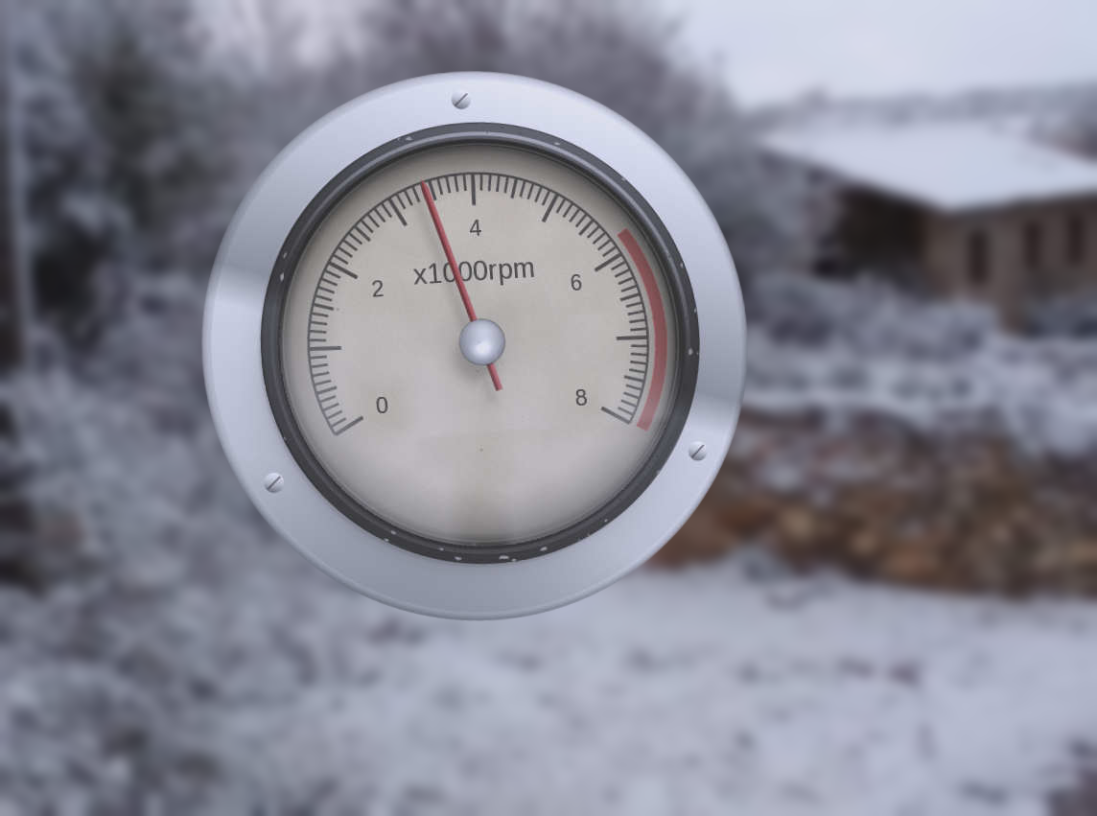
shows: 3400 rpm
